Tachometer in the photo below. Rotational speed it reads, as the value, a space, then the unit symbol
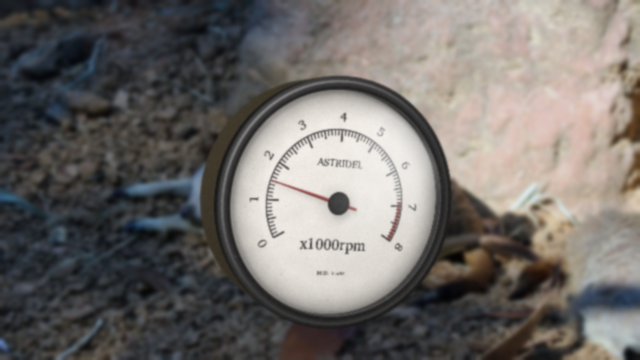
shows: 1500 rpm
